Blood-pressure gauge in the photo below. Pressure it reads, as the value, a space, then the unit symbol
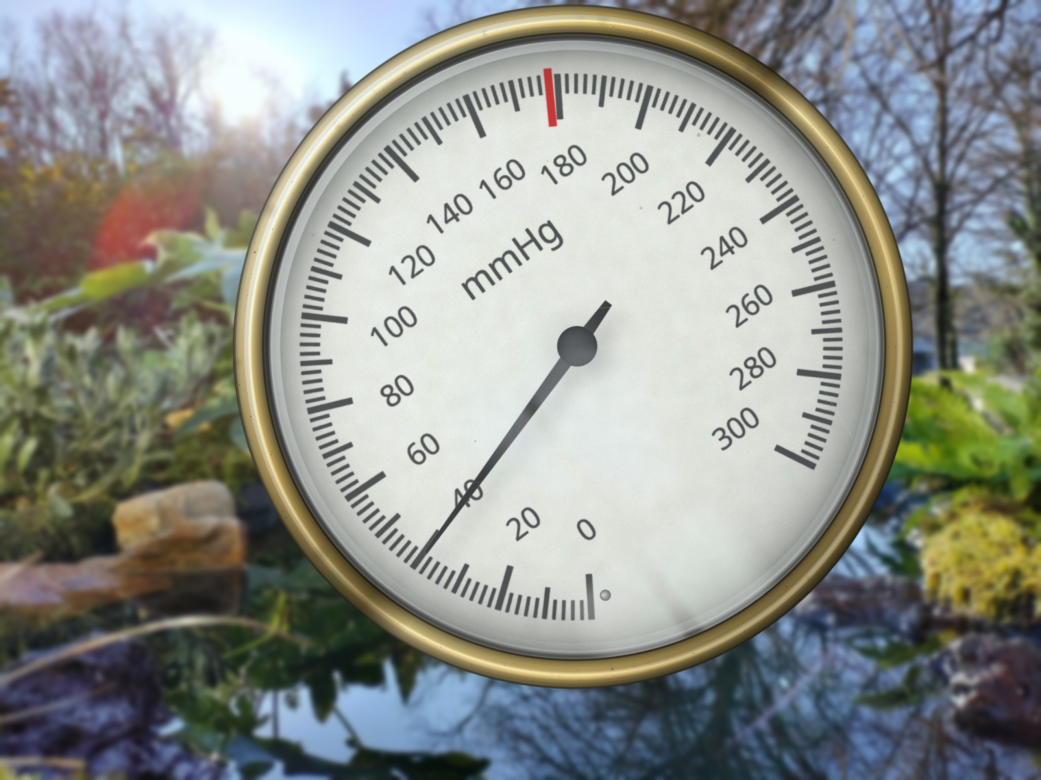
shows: 40 mmHg
